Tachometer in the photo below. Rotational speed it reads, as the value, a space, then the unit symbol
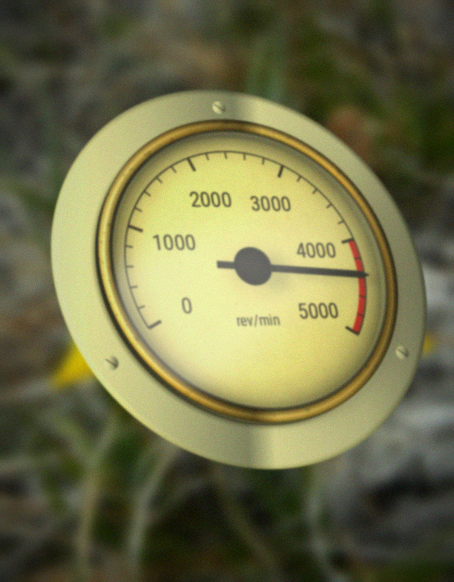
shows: 4400 rpm
